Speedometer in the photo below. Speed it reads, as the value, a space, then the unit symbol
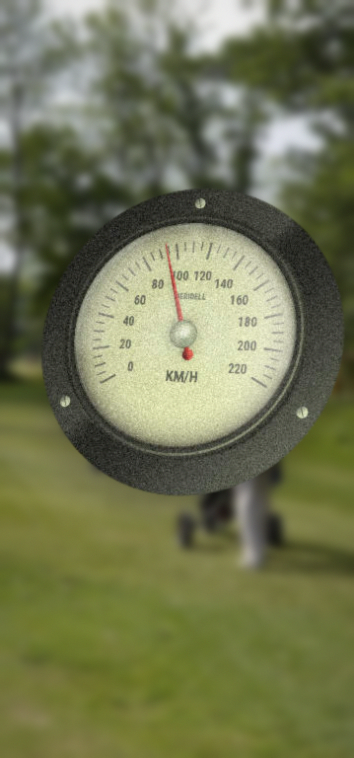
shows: 95 km/h
